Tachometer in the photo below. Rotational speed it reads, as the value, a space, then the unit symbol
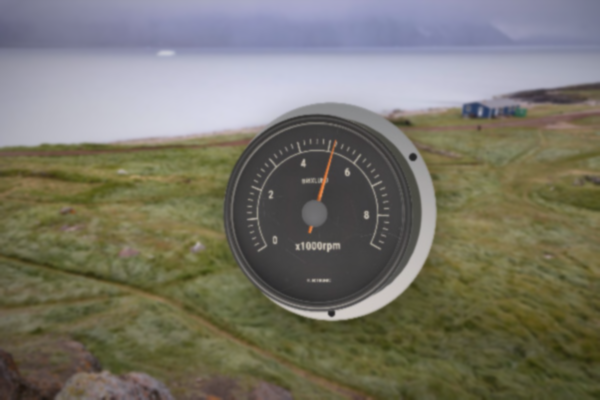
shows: 5200 rpm
